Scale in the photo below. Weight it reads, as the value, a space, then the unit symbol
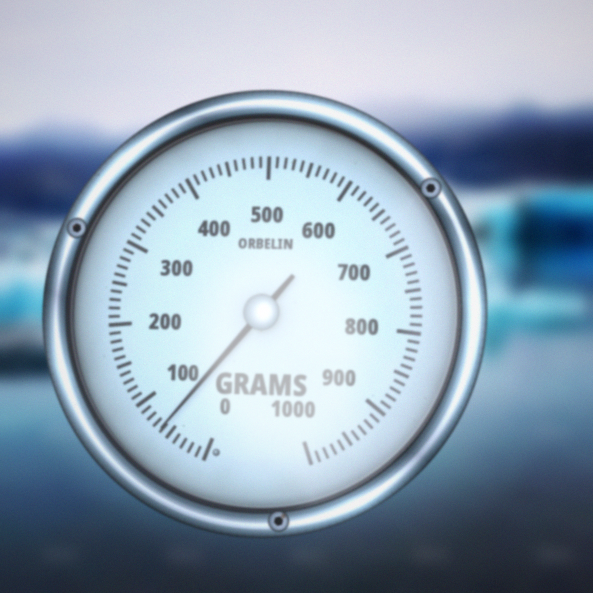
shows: 60 g
